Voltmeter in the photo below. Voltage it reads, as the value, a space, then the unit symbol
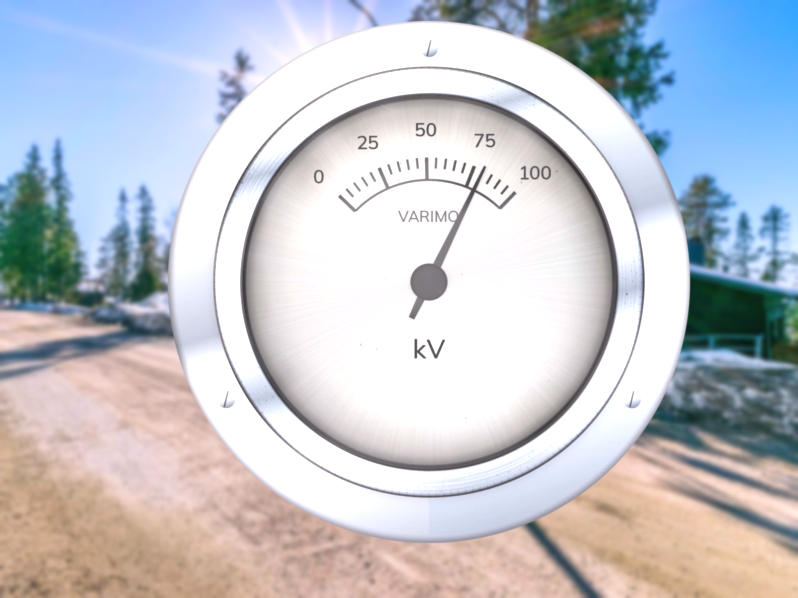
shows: 80 kV
